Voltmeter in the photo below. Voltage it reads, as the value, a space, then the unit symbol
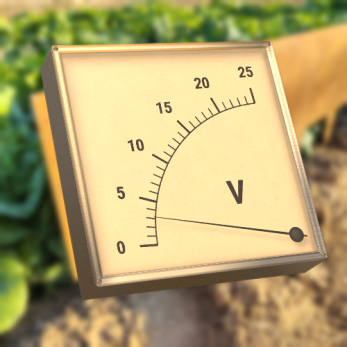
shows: 3 V
